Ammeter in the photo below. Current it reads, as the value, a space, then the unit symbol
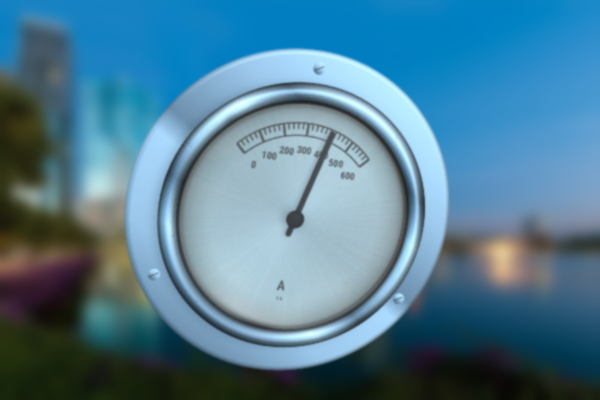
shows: 400 A
